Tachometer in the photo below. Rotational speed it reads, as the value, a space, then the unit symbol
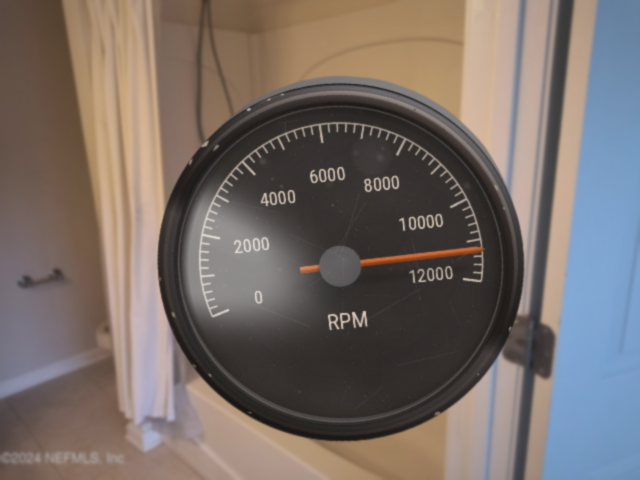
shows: 11200 rpm
